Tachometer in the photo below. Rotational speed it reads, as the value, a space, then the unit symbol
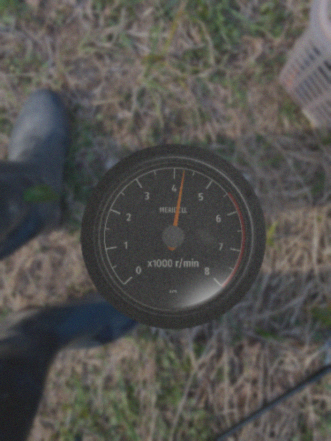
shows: 4250 rpm
